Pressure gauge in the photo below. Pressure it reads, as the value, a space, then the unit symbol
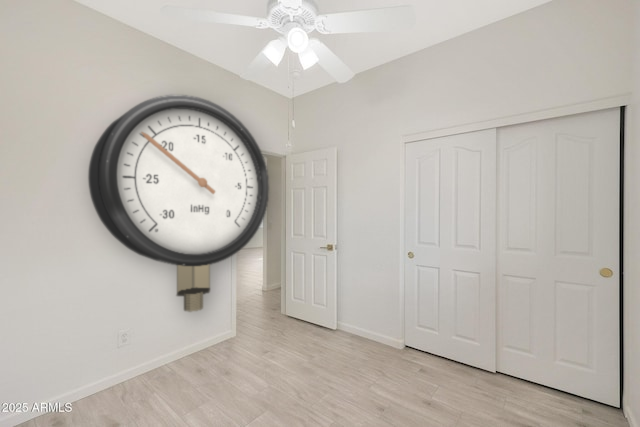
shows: -21 inHg
